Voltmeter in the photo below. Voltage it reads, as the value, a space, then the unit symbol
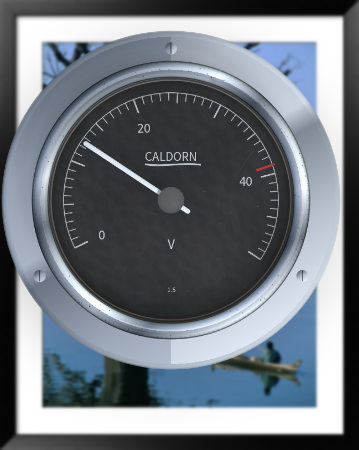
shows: 12.5 V
